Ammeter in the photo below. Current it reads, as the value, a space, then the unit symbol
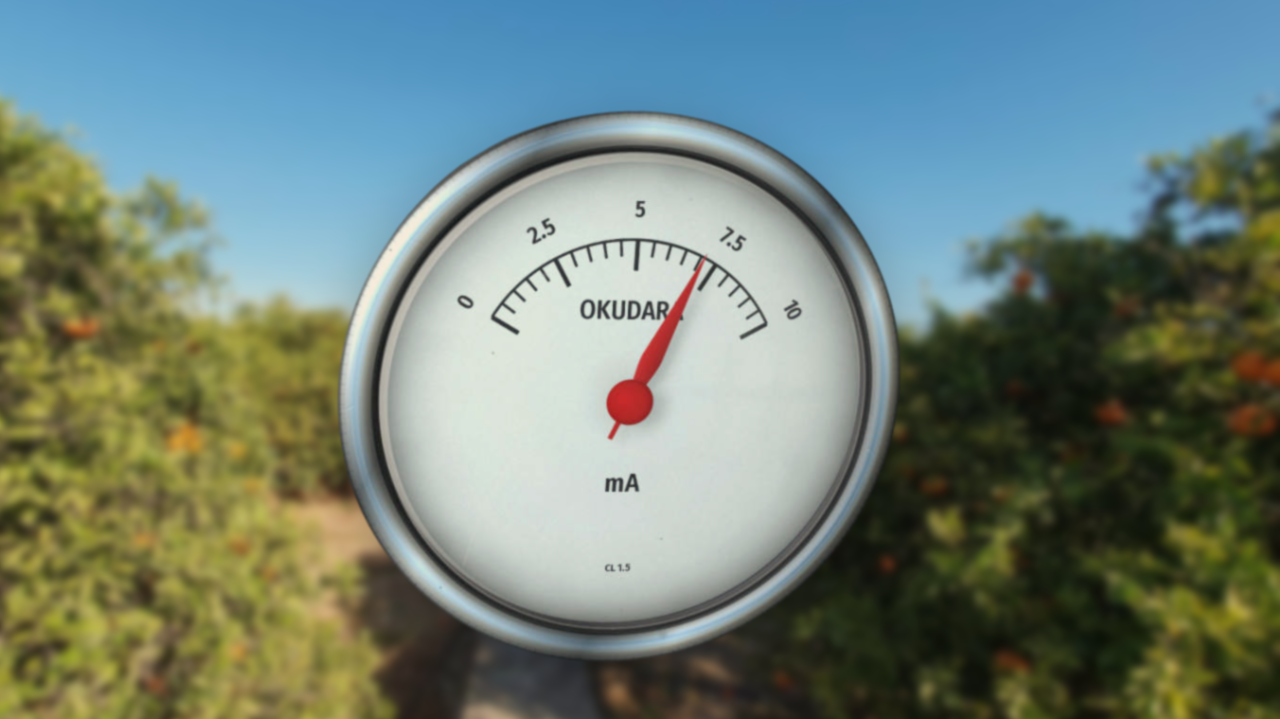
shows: 7 mA
